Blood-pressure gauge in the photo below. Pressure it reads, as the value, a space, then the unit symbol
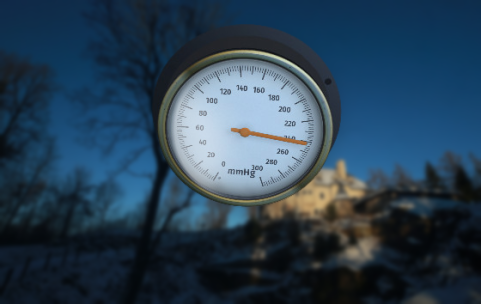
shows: 240 mmHg
